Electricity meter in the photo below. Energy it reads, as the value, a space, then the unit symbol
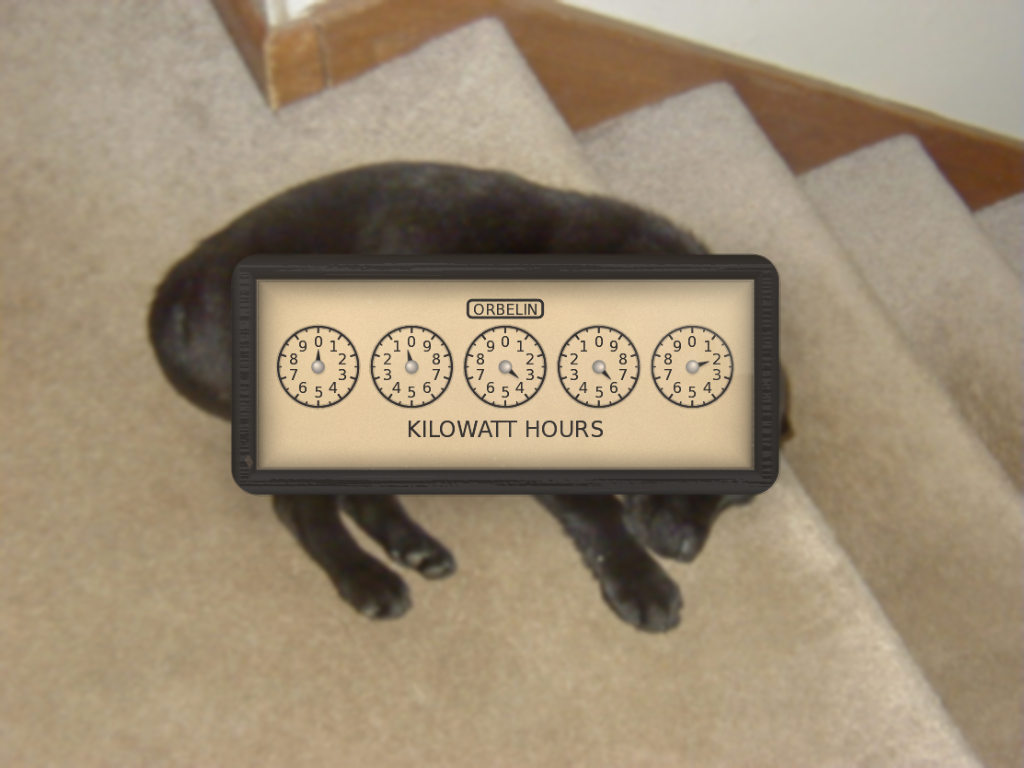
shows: 362 kWh
